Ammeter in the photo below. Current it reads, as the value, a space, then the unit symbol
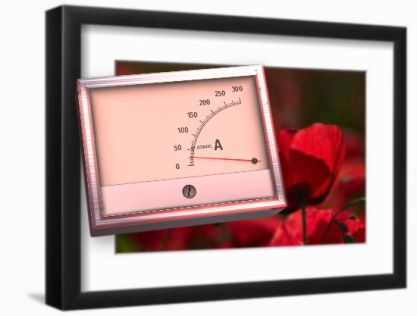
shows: 25 A
